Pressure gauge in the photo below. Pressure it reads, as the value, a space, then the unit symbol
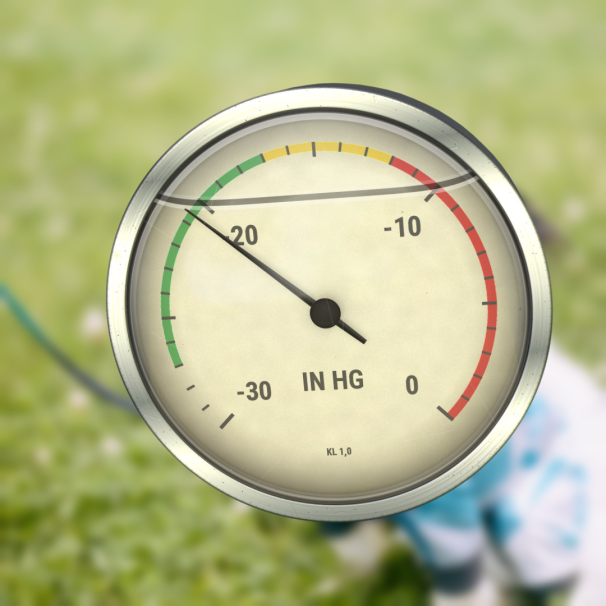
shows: -20.5 inHg
